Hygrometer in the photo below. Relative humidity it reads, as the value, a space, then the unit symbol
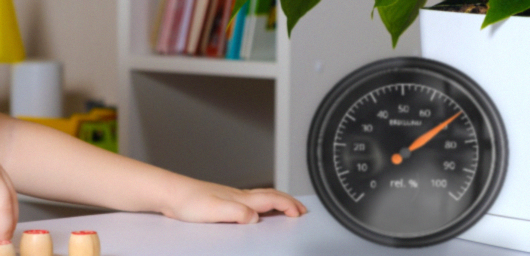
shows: 70 %
